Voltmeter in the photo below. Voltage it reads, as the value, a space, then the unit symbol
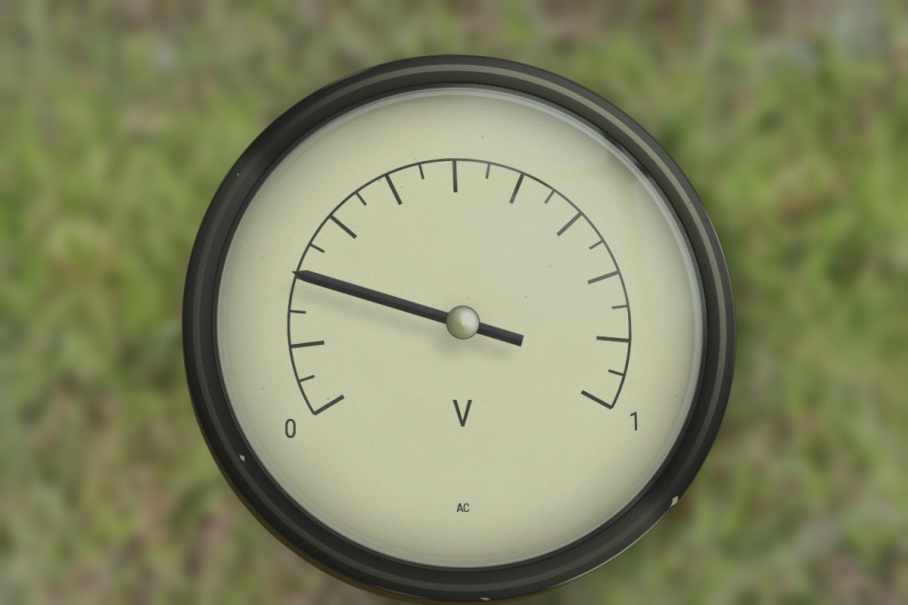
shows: 0.2 V
